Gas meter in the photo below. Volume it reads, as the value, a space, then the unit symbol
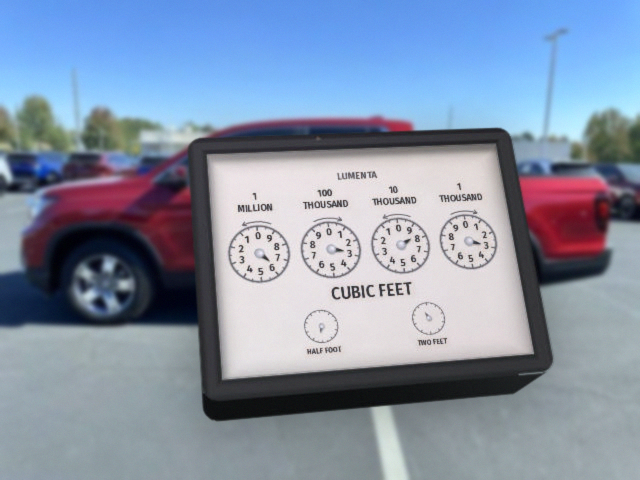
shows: 628300 ft³
